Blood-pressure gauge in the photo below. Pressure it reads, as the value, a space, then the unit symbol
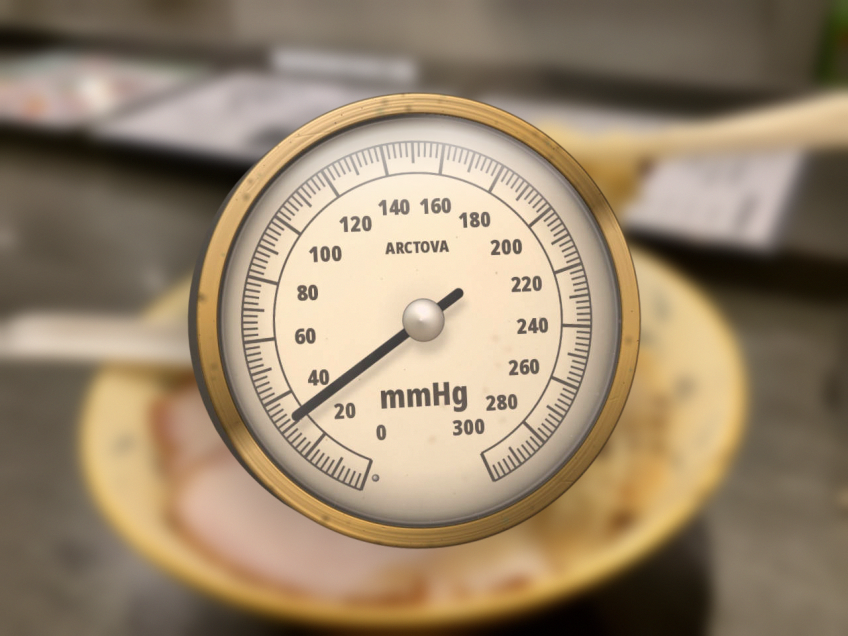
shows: 32 mmHg
